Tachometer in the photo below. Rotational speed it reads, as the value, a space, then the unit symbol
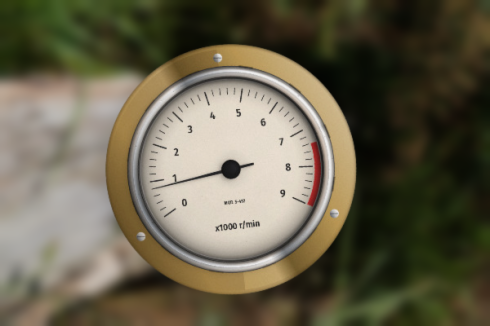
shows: 800 rpm
